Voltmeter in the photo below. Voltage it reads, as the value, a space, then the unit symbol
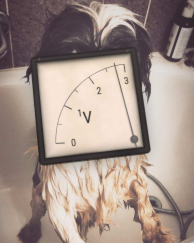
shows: 2.75 V
